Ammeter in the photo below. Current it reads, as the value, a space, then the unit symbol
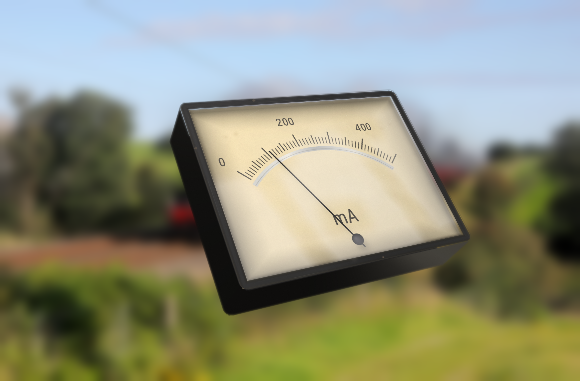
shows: 100 mA
